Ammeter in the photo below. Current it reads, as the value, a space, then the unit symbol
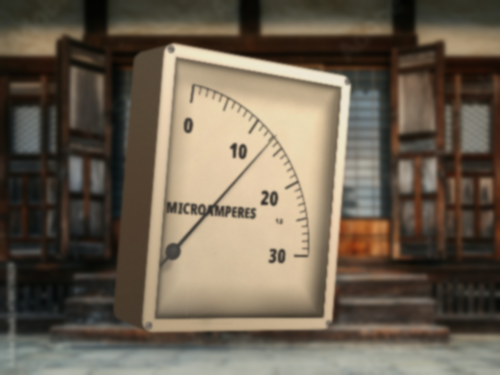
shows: 13 µA
